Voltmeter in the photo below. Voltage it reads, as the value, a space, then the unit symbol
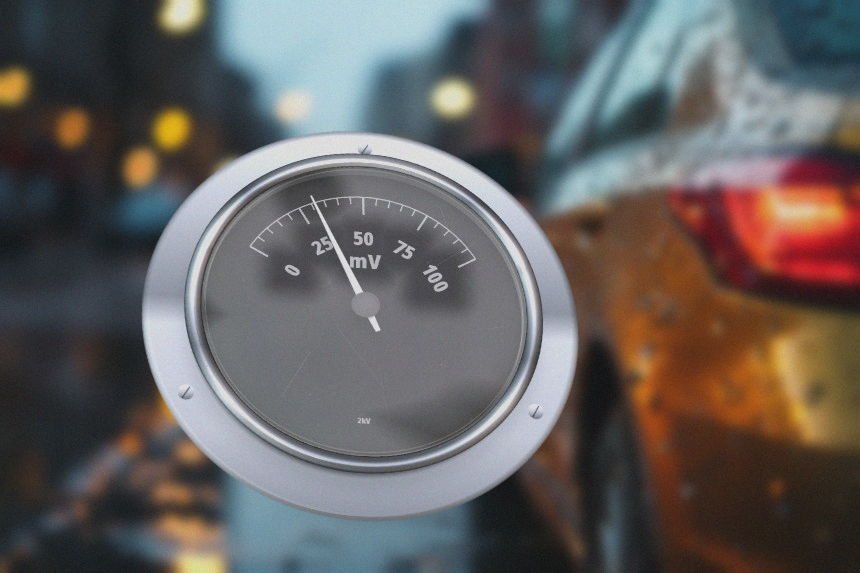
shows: 30 mV
